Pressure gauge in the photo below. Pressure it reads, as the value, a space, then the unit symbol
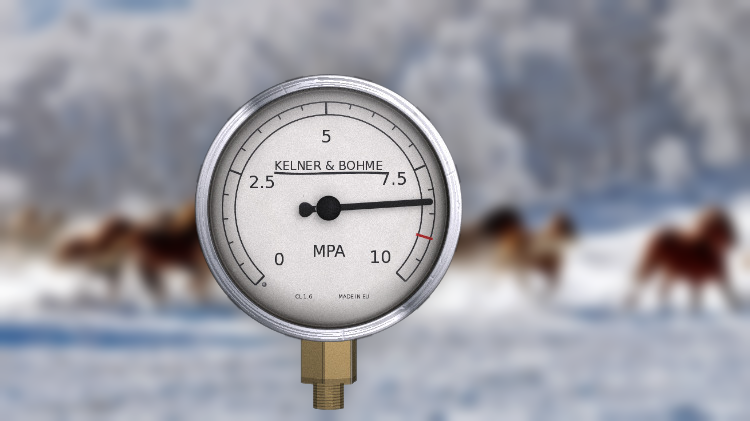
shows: 8.25 MPa
